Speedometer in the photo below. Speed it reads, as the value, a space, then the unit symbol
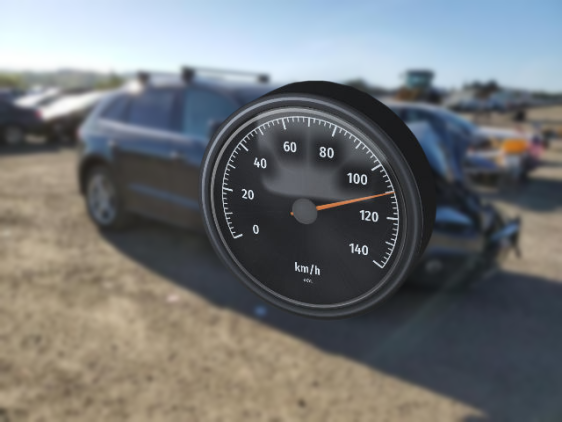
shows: 110 km/h
